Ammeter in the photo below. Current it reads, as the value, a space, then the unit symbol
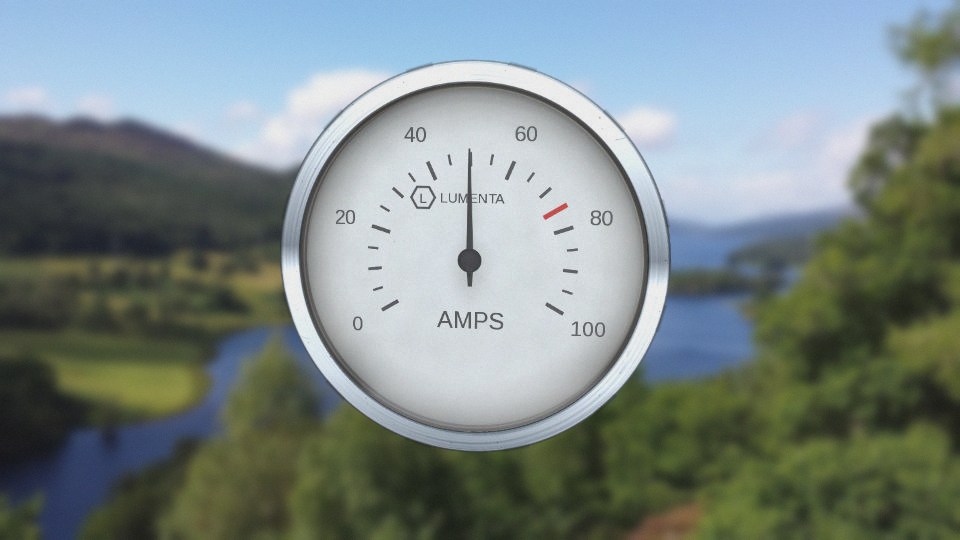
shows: 50 A
